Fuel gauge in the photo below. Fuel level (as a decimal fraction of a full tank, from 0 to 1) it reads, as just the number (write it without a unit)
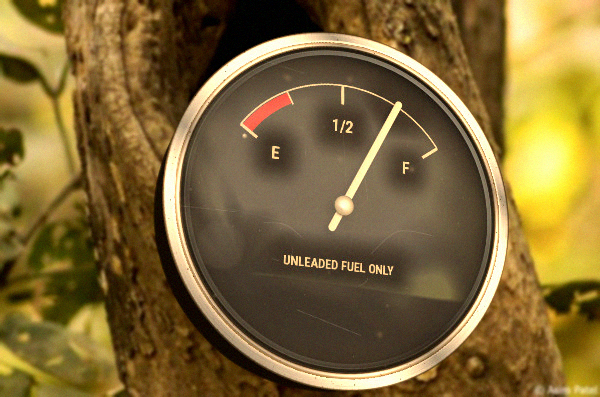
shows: 0.75
